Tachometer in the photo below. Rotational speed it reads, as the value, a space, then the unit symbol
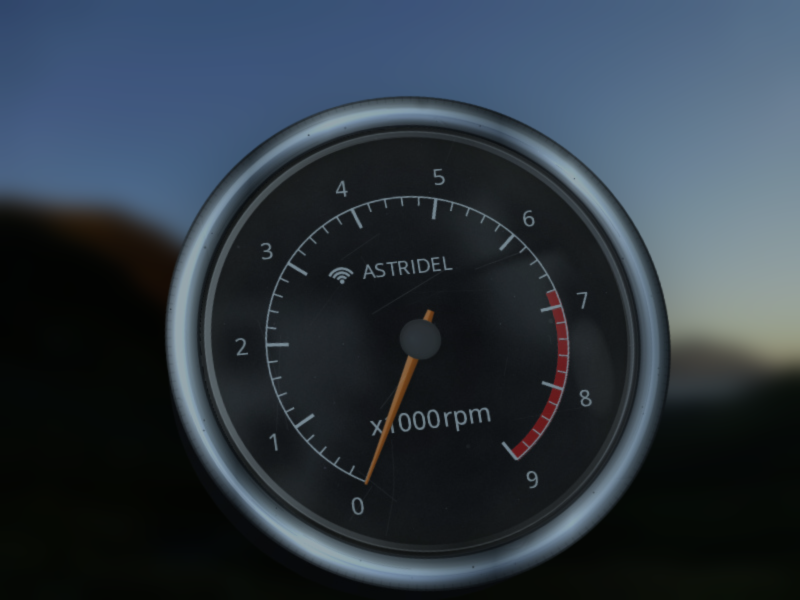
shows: 0 rpm
